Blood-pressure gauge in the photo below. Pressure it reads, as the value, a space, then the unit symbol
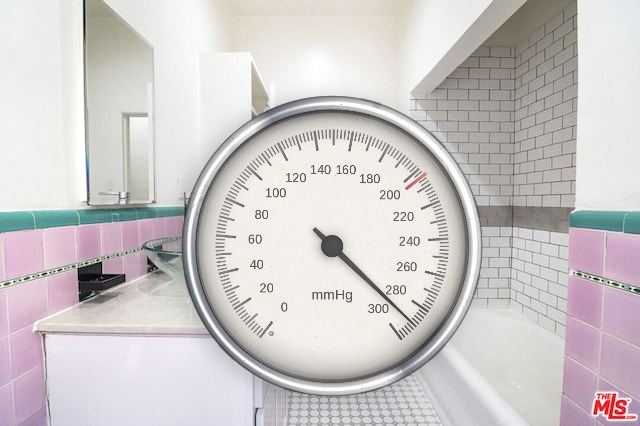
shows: 290 mmHg
